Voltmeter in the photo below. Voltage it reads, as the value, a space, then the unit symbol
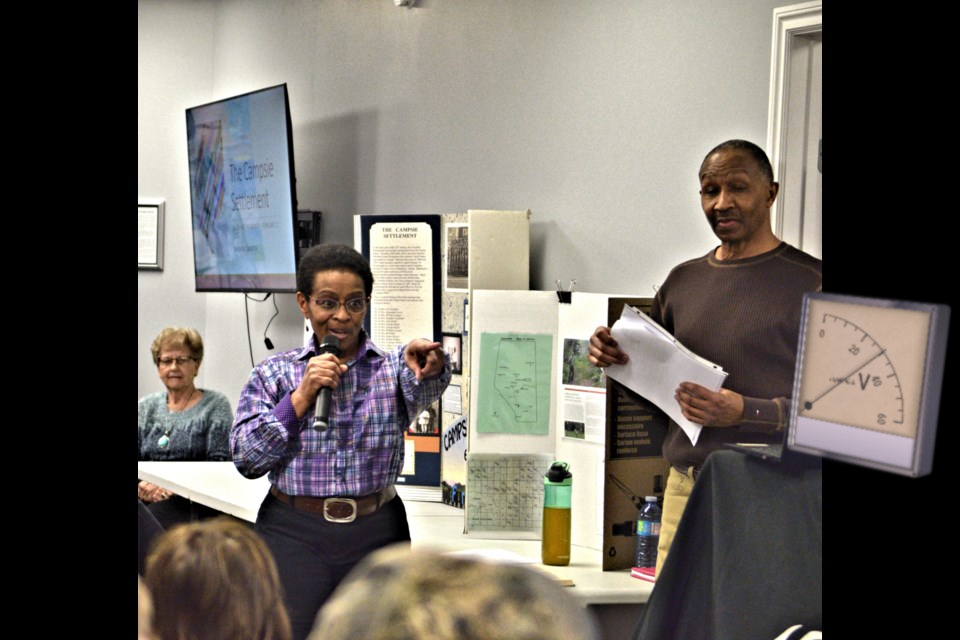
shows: 30 V
